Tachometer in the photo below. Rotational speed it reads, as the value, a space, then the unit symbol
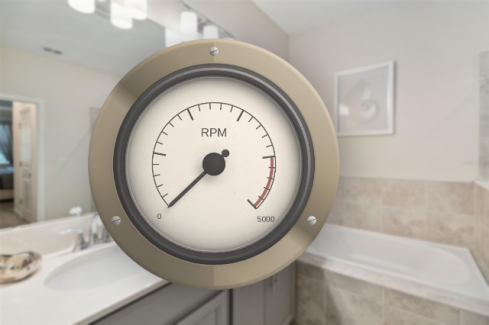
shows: 0 rpm
